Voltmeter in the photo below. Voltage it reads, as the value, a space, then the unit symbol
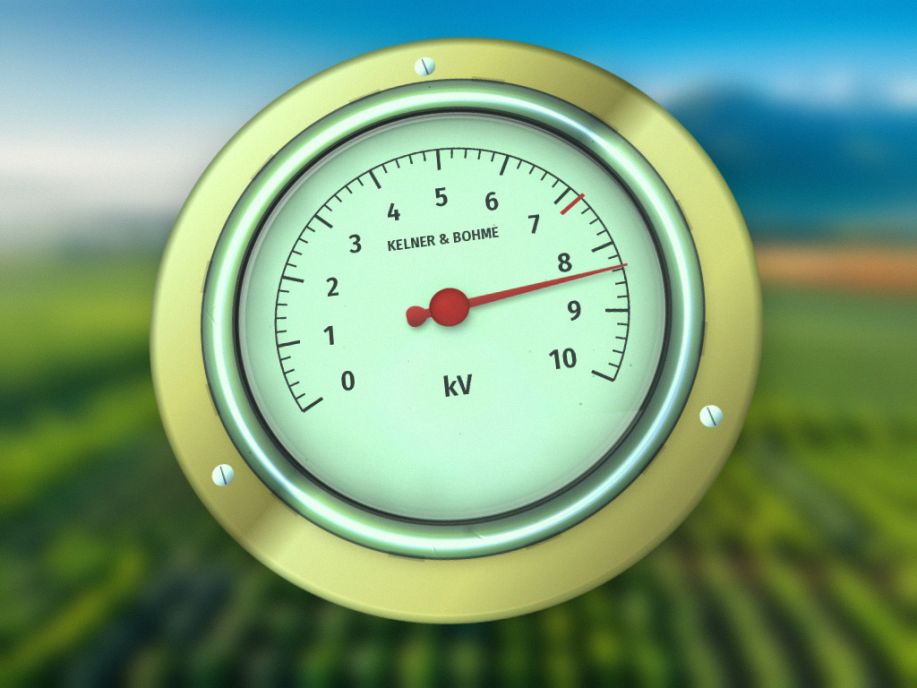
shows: 8.4 kV
